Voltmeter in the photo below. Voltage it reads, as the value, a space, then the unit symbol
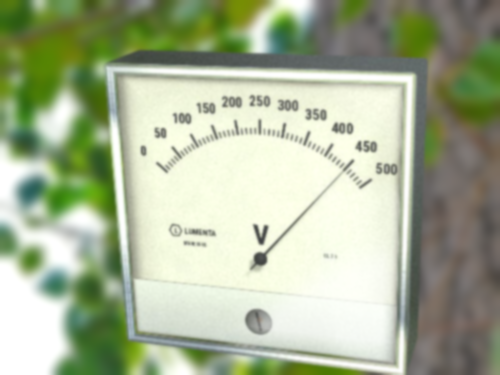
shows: 450 V
